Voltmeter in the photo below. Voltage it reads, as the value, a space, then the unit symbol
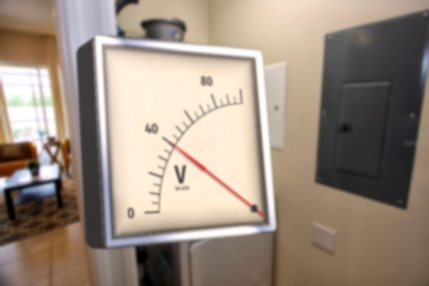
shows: 40 V
